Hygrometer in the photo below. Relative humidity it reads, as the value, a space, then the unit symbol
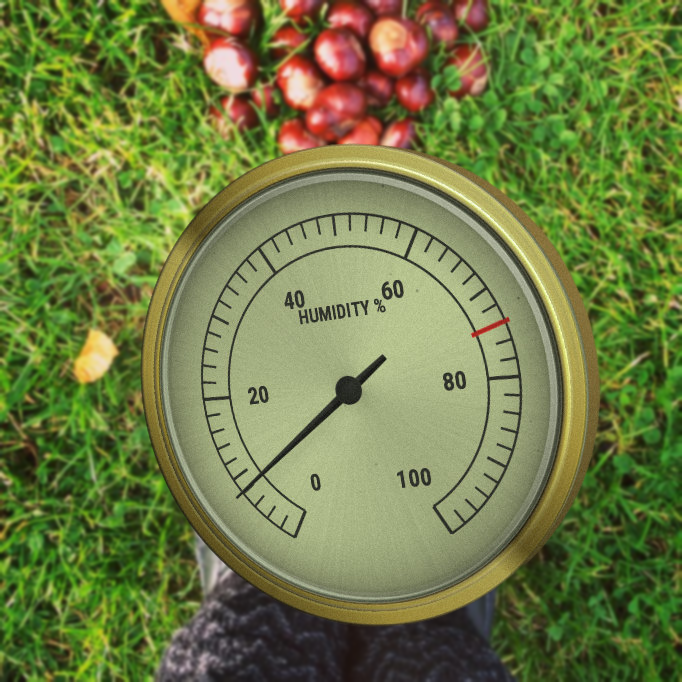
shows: 8 %
